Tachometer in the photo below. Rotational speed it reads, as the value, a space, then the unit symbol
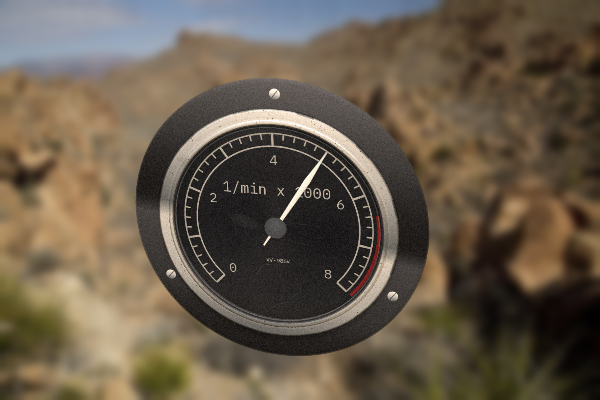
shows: 5000 rpm
